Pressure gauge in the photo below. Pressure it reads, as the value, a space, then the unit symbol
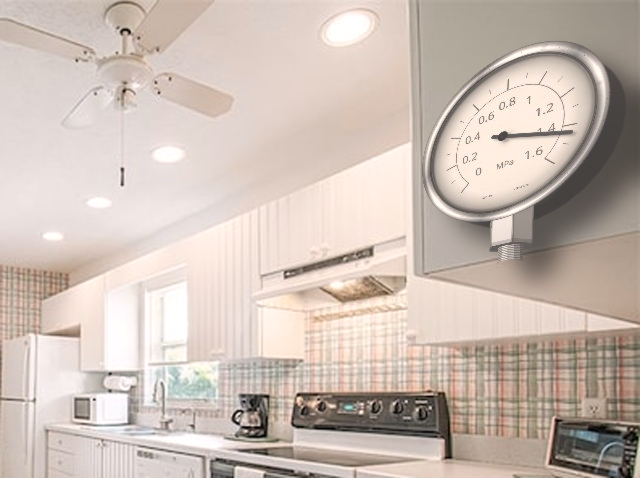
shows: 1.45 MPa
